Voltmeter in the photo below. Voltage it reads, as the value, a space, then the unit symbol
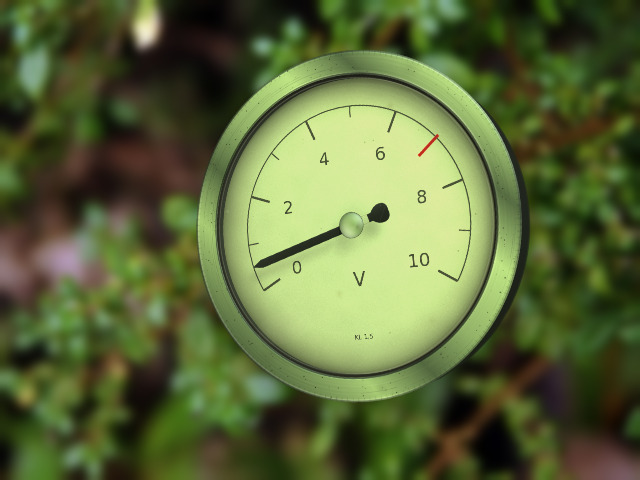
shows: 0.5 V
